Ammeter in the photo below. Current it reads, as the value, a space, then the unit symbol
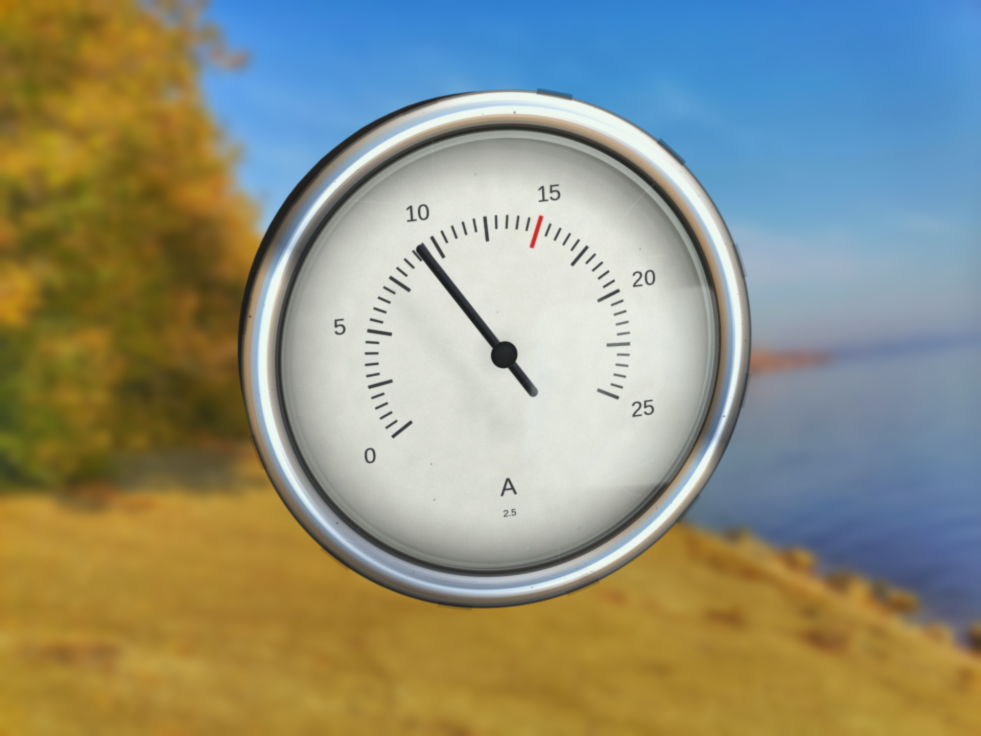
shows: 9.25 A
